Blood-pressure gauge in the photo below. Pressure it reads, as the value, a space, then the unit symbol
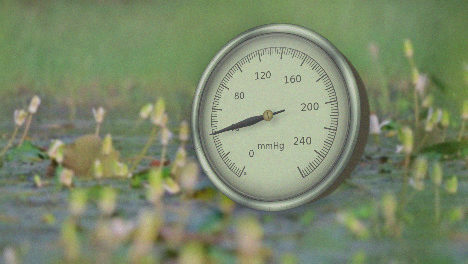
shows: 40 mmHg
